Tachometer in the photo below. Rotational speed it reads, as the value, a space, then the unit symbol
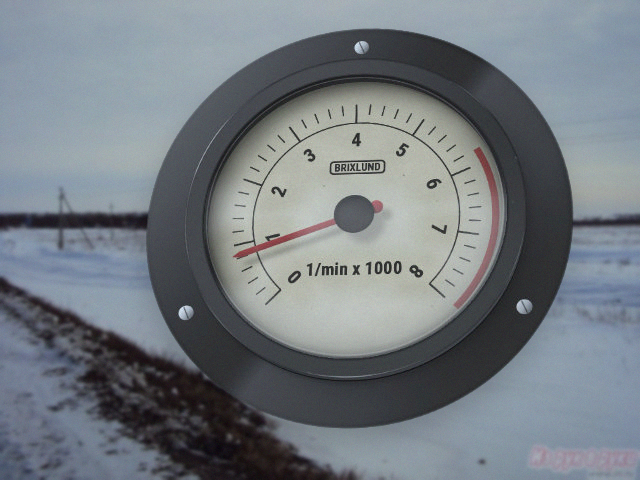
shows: 800 rpm
